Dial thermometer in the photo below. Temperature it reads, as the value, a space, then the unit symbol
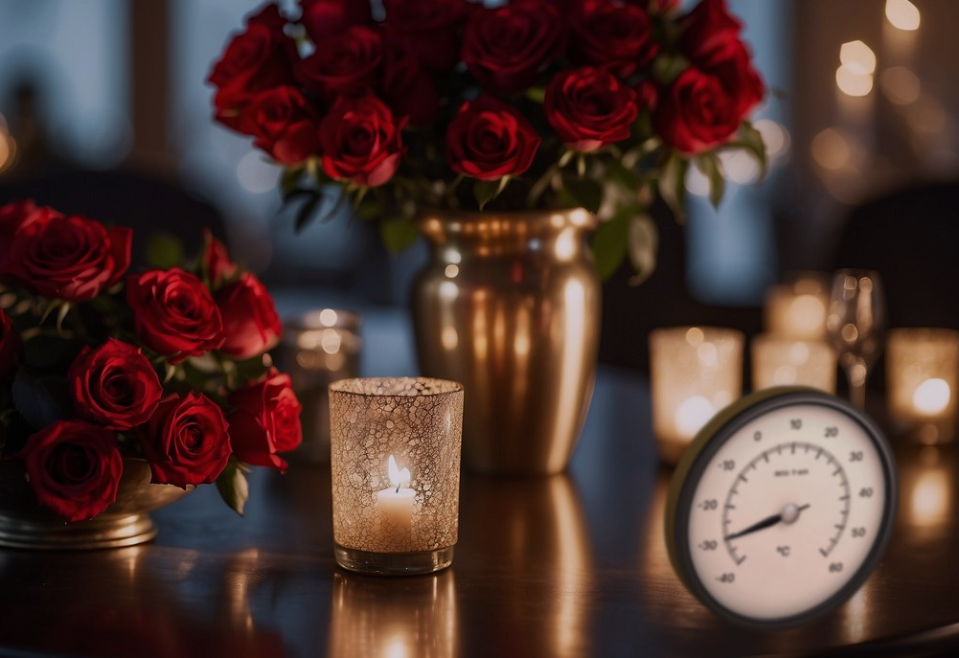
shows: -30 °C
